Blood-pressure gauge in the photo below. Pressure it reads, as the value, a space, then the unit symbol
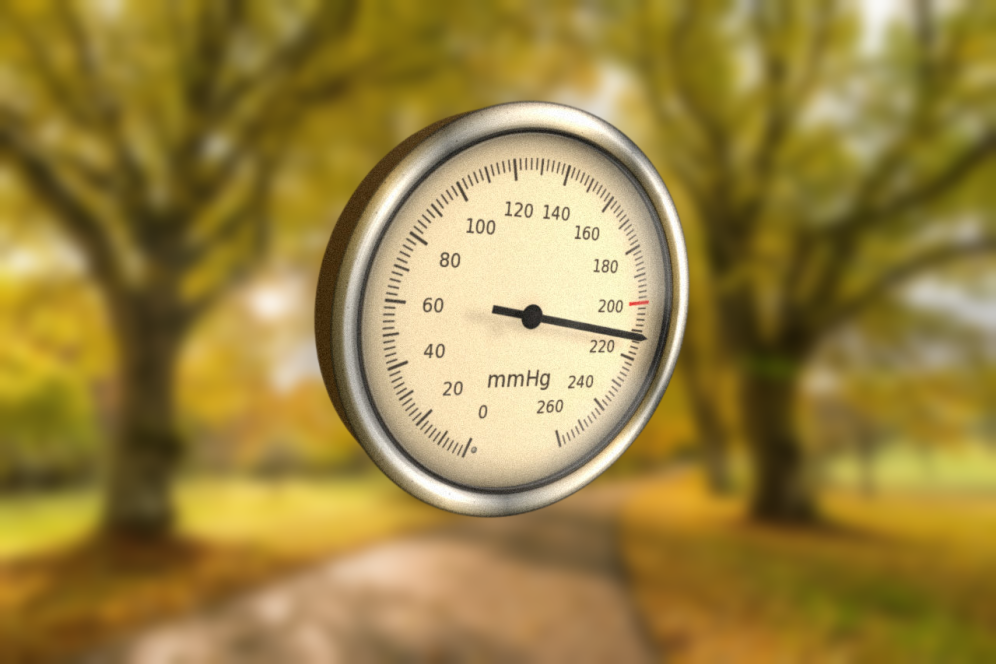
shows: 212 mmHg
